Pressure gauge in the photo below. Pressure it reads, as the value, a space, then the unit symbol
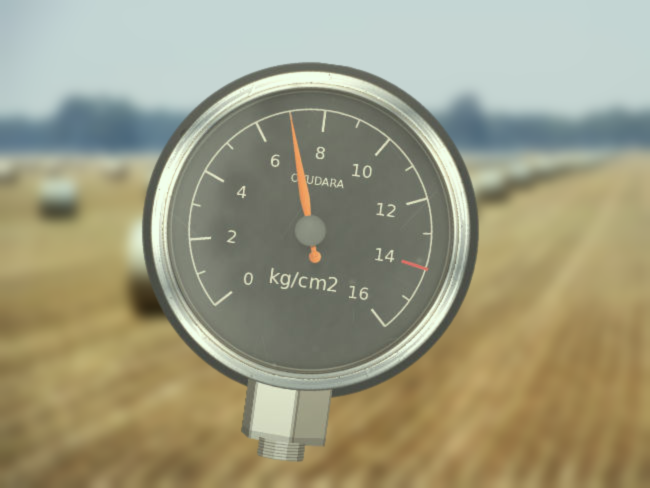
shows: 7 kg/cm²
